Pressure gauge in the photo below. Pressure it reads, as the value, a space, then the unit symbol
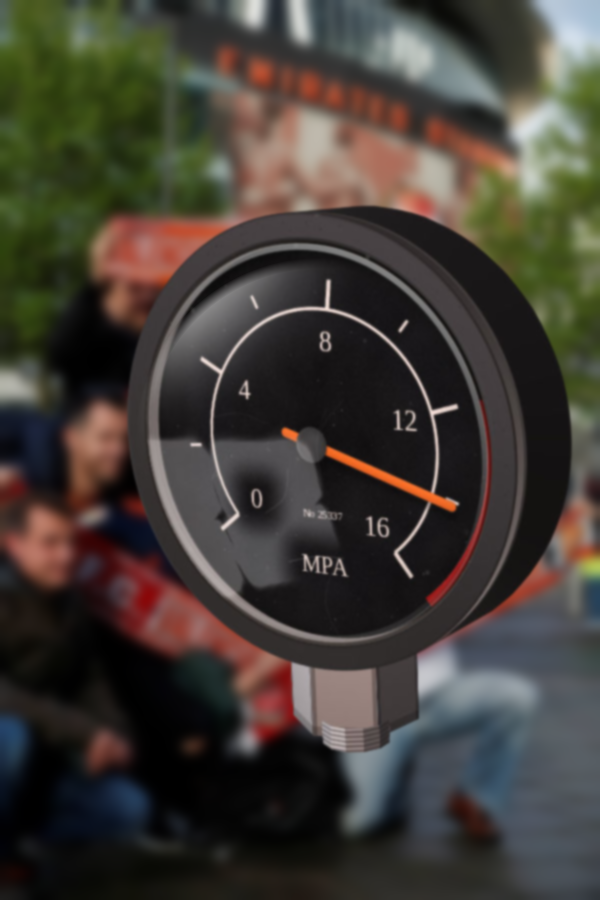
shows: 14 MPa
